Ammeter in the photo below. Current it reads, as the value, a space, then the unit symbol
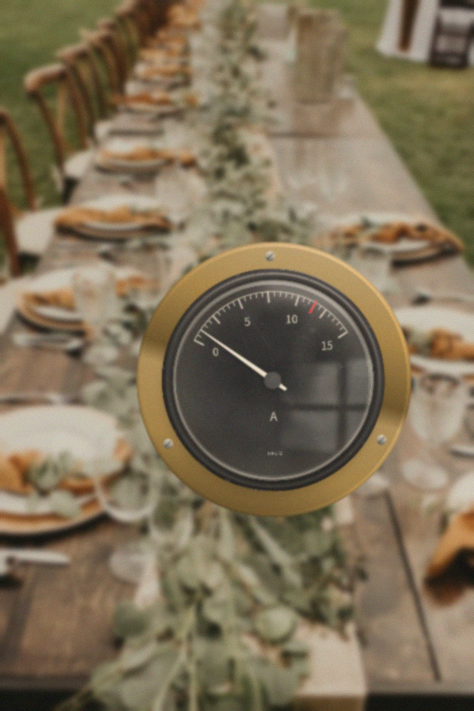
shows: 1 A
